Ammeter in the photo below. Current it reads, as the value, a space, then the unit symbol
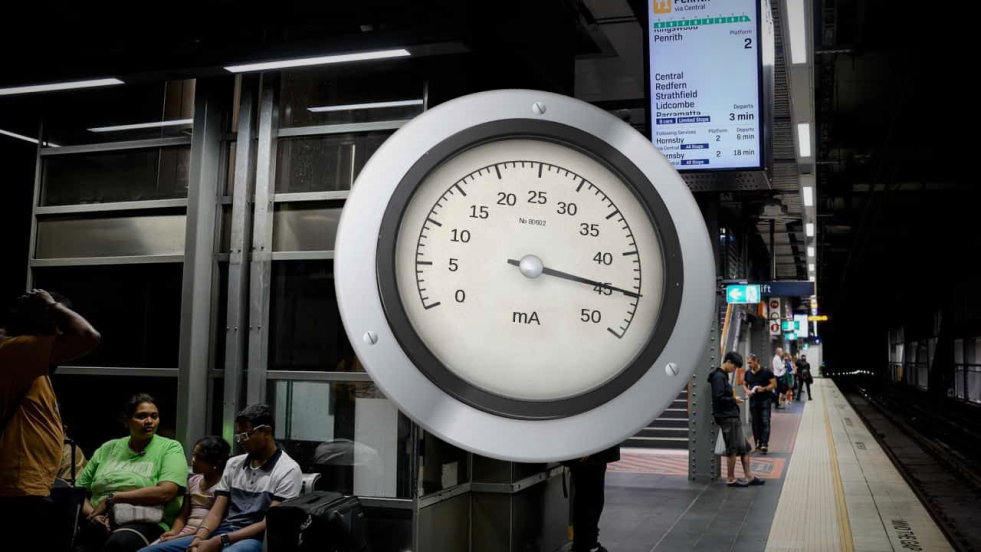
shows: 45 mA
